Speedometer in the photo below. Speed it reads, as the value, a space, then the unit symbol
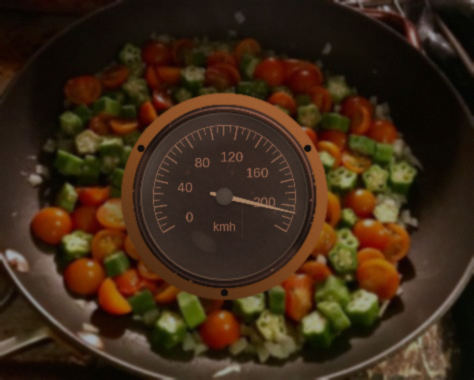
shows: 205 km/h
